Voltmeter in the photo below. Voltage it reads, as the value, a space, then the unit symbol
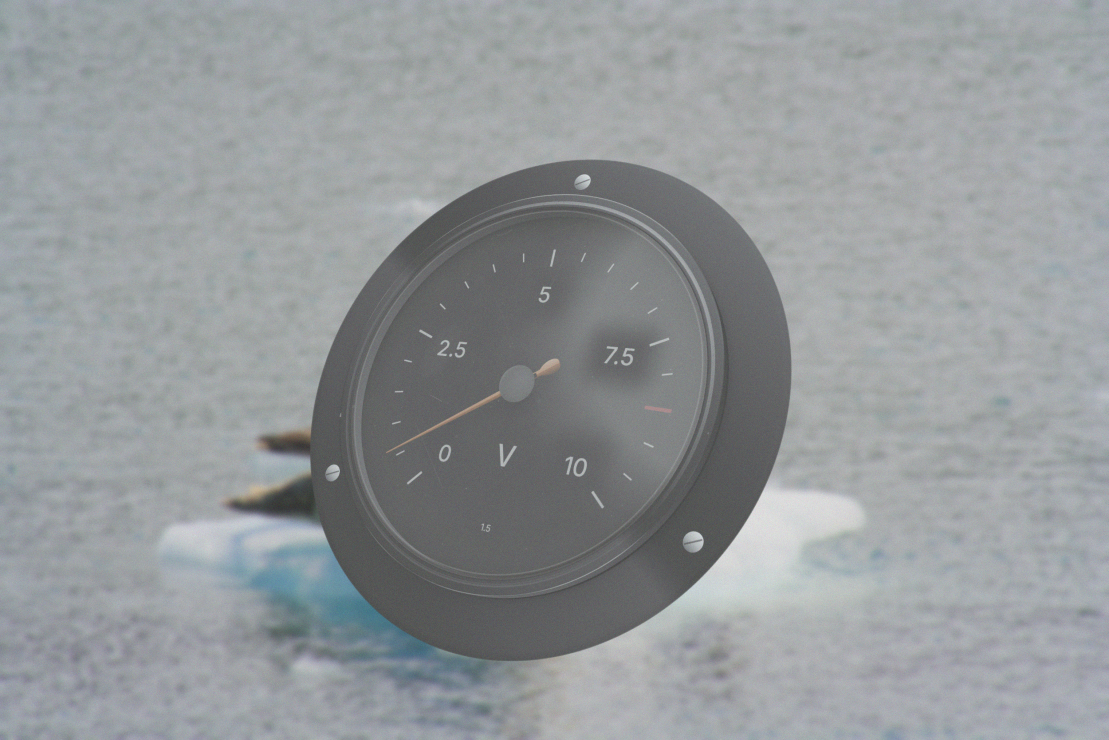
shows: 0.5 V
